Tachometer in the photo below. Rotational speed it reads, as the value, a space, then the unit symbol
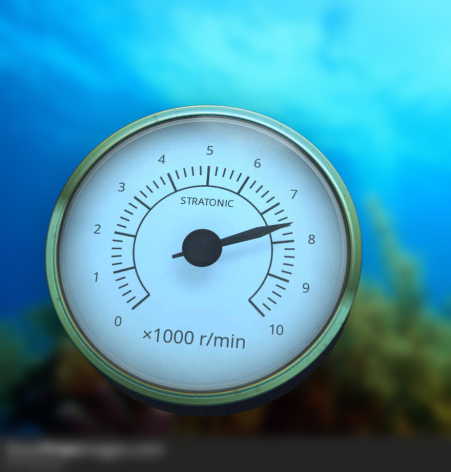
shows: 7600 rpm
